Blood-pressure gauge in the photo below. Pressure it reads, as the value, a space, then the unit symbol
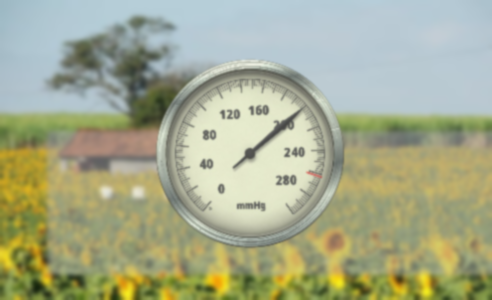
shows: 200 mmHg
